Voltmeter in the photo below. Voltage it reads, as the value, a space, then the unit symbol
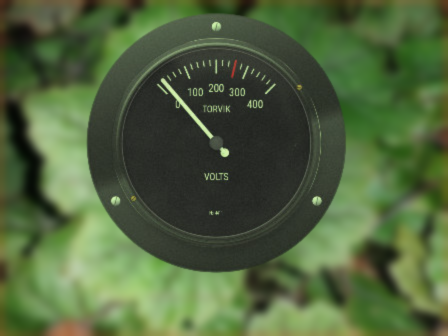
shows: 20 V
